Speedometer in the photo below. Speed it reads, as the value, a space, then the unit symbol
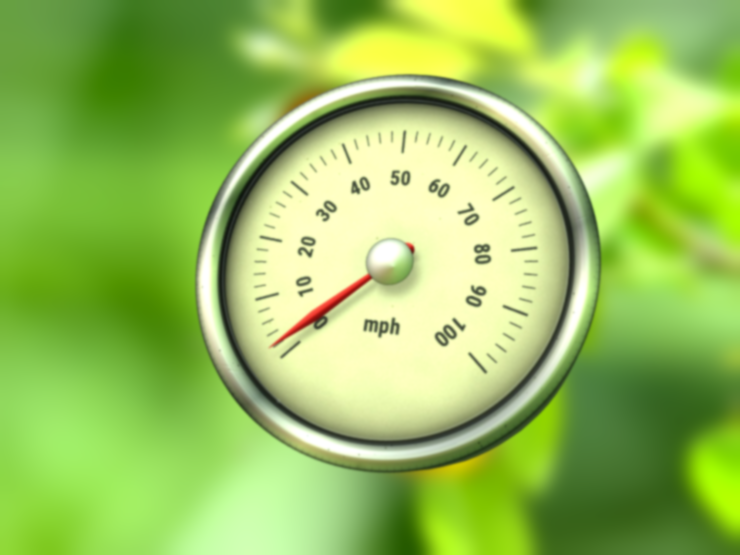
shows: 2 mph
